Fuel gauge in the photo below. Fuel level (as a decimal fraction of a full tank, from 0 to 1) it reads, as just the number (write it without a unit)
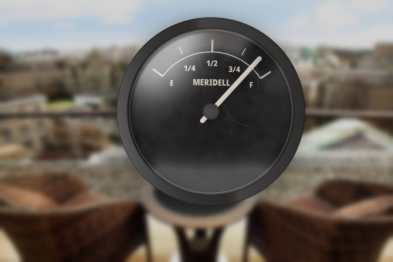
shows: 0.875
